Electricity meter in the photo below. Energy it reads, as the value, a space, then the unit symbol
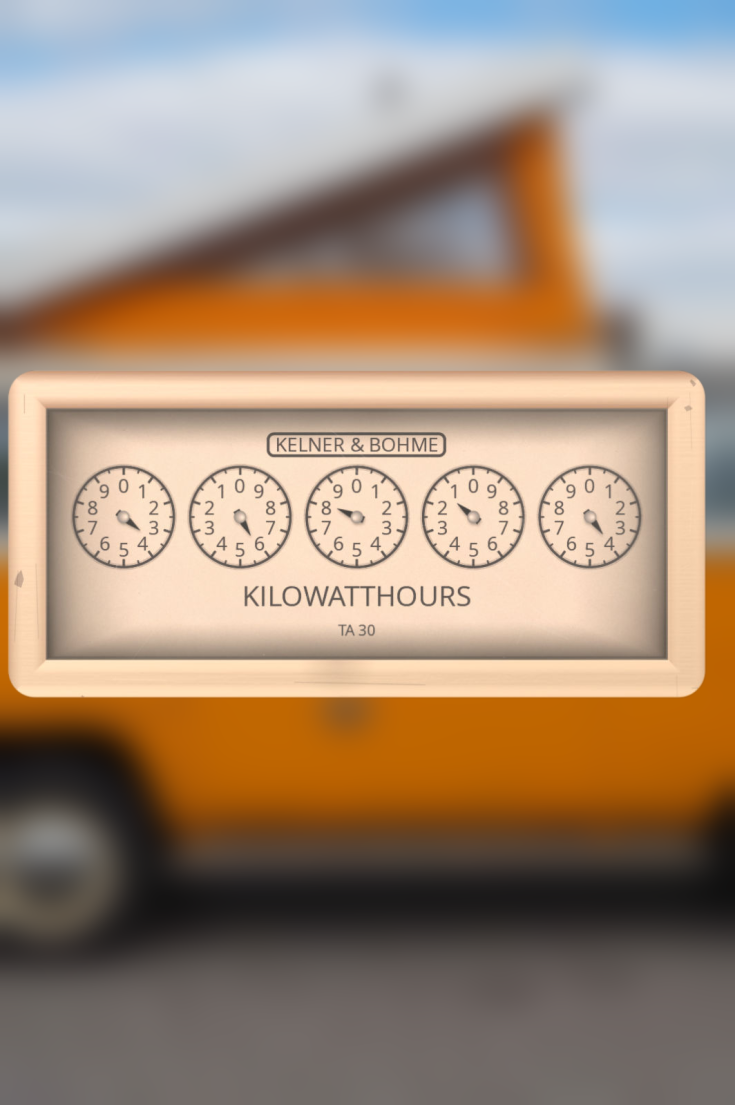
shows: 35814 kWh
